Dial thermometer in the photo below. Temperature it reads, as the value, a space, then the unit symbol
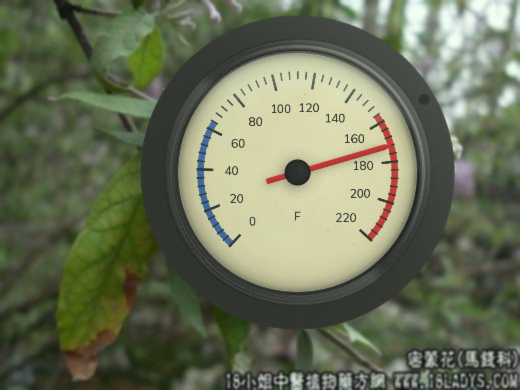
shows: 172 °F
